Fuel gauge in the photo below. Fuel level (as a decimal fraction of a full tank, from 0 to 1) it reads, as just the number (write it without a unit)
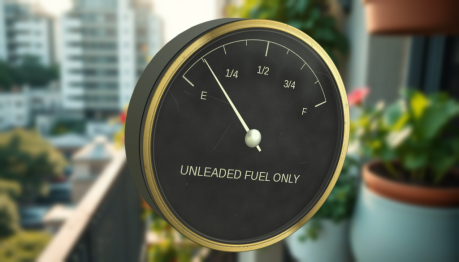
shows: 0.125
